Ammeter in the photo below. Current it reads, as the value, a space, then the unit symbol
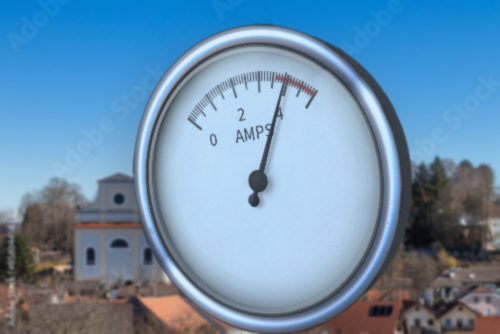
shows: 4 A
